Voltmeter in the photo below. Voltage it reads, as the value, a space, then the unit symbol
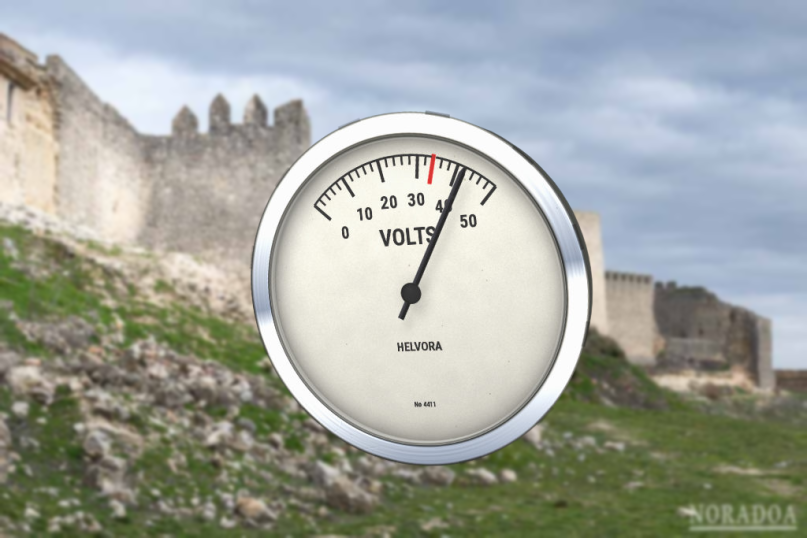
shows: 42 V
